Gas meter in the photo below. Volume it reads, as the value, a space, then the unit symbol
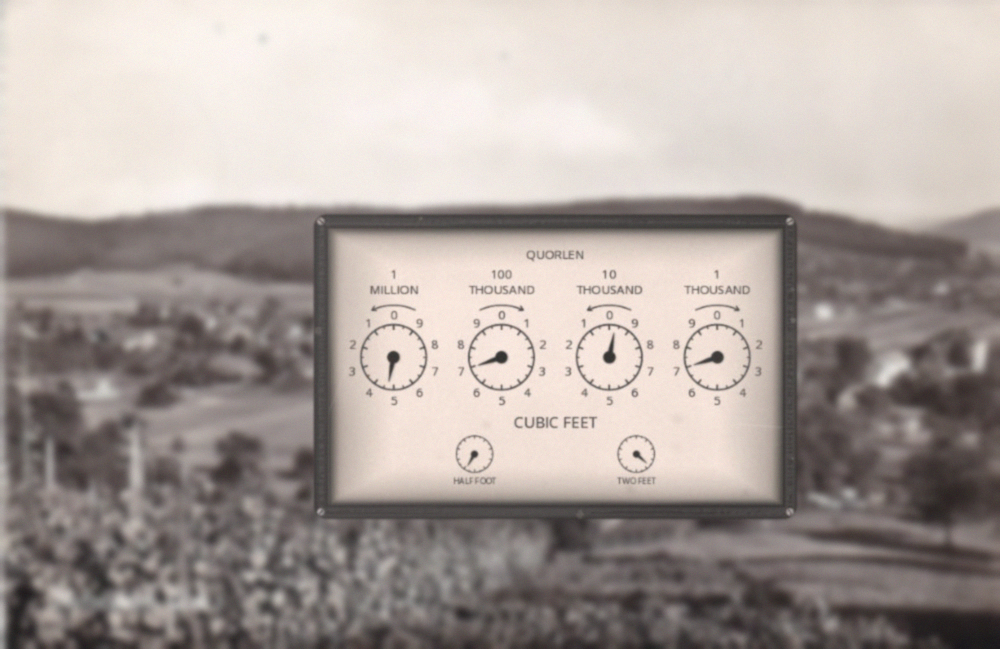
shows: 469700 ft³
